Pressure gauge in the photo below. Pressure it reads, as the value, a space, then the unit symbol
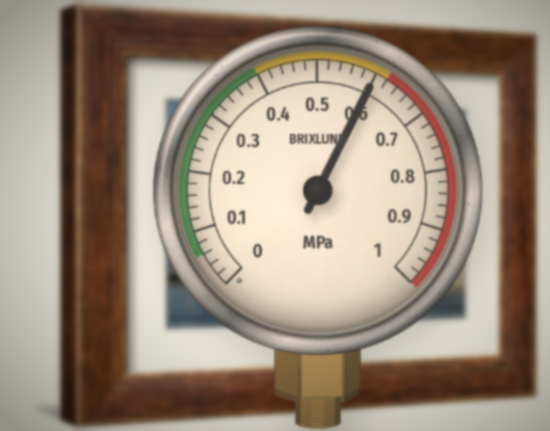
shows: 0.6 MPa
